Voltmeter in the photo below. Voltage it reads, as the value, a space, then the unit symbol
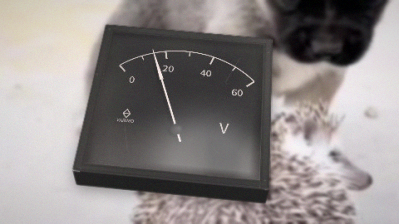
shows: 15 V
